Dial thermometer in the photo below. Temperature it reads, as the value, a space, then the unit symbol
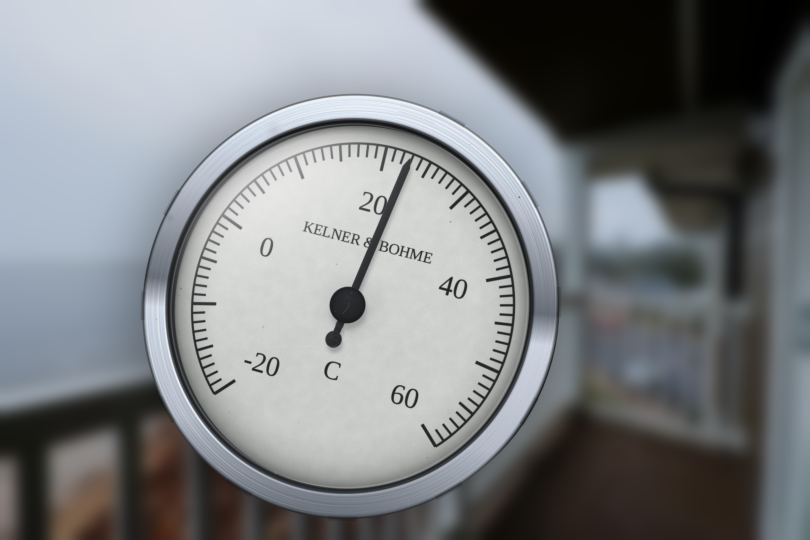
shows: 23 °C
